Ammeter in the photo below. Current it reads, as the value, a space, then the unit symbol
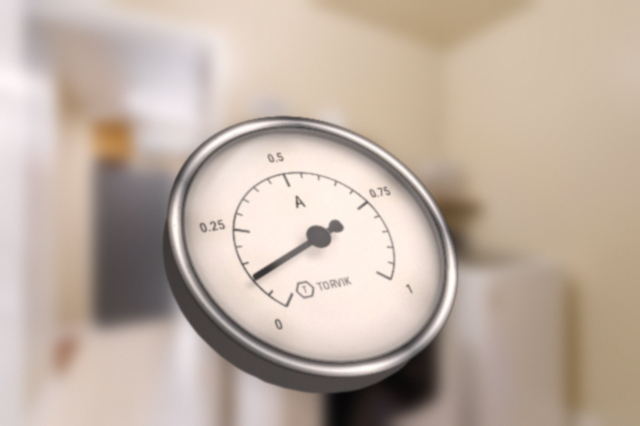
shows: 0.1 A
